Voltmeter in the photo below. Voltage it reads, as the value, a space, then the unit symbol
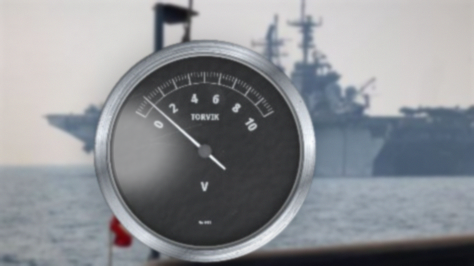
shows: 1 V
